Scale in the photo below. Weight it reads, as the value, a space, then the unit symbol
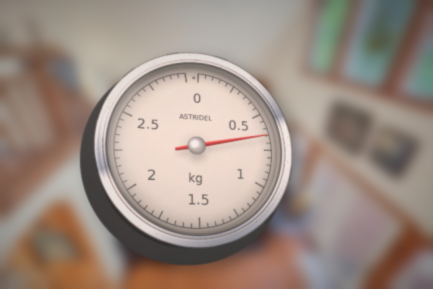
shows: 0.65 kg
